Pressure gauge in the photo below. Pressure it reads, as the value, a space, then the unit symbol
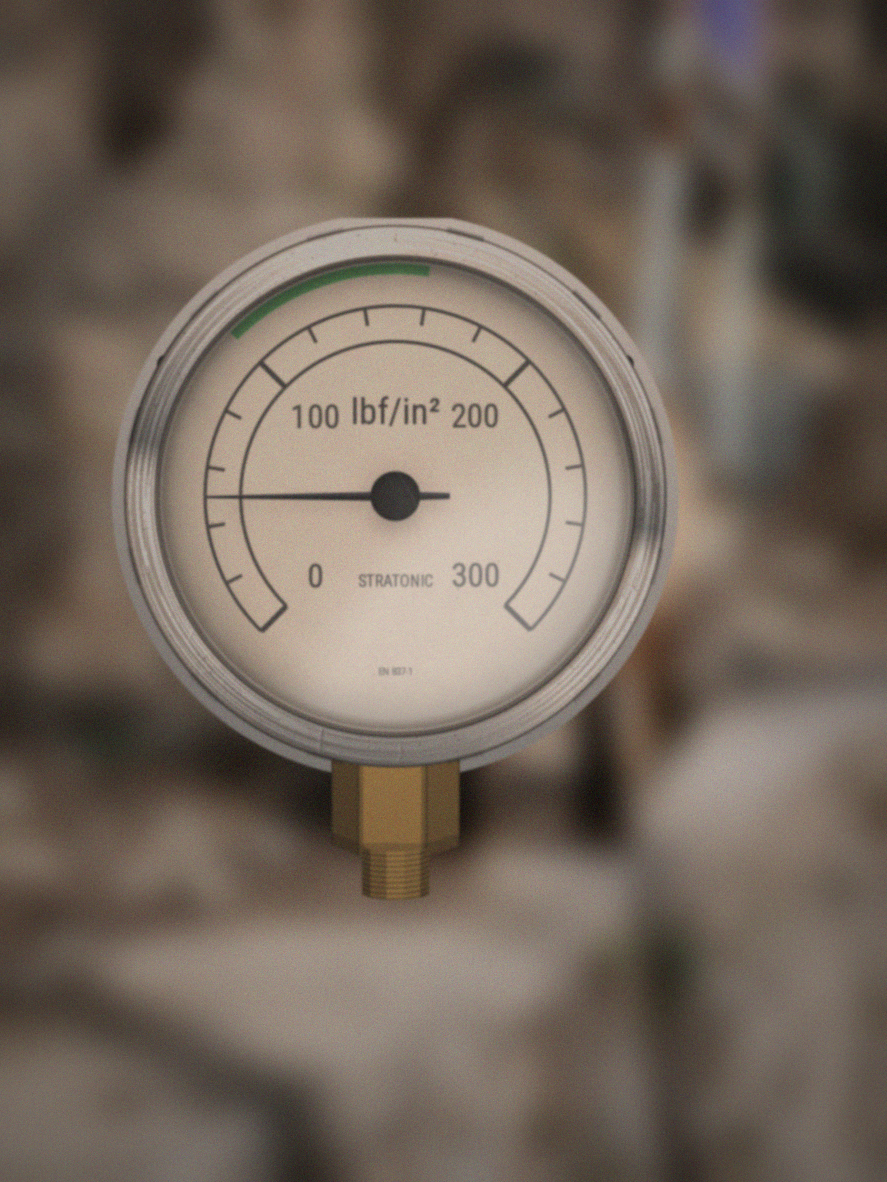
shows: 50 psi
